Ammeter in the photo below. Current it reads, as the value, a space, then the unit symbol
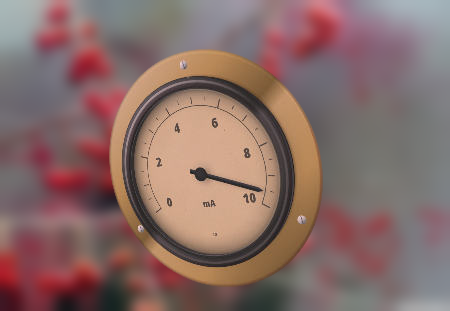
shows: 9.5 mA
